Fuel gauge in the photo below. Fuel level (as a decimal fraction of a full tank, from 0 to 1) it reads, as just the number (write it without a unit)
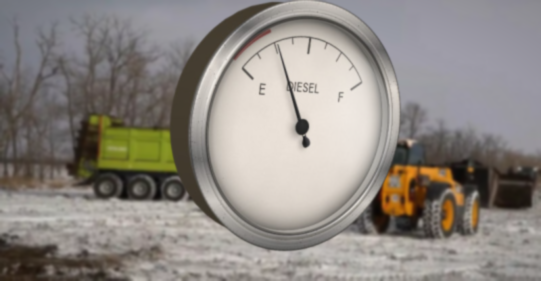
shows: 0.25
